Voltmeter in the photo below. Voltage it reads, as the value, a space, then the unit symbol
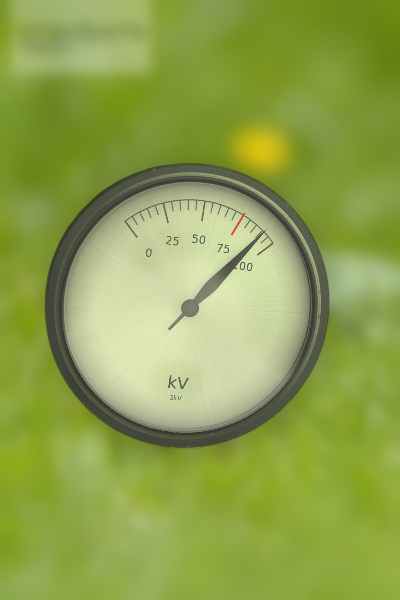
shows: 90 kV
